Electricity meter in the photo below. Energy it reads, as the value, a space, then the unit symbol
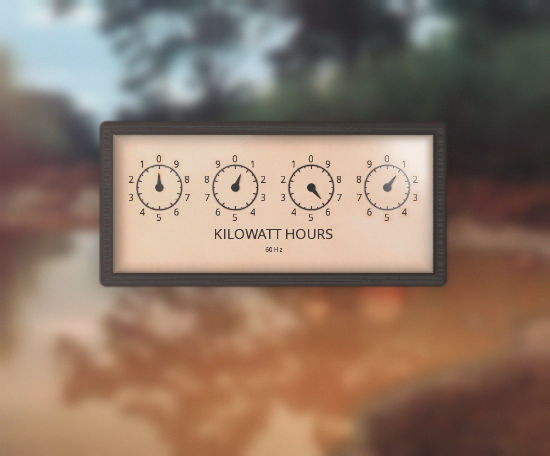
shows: 61 kWh
